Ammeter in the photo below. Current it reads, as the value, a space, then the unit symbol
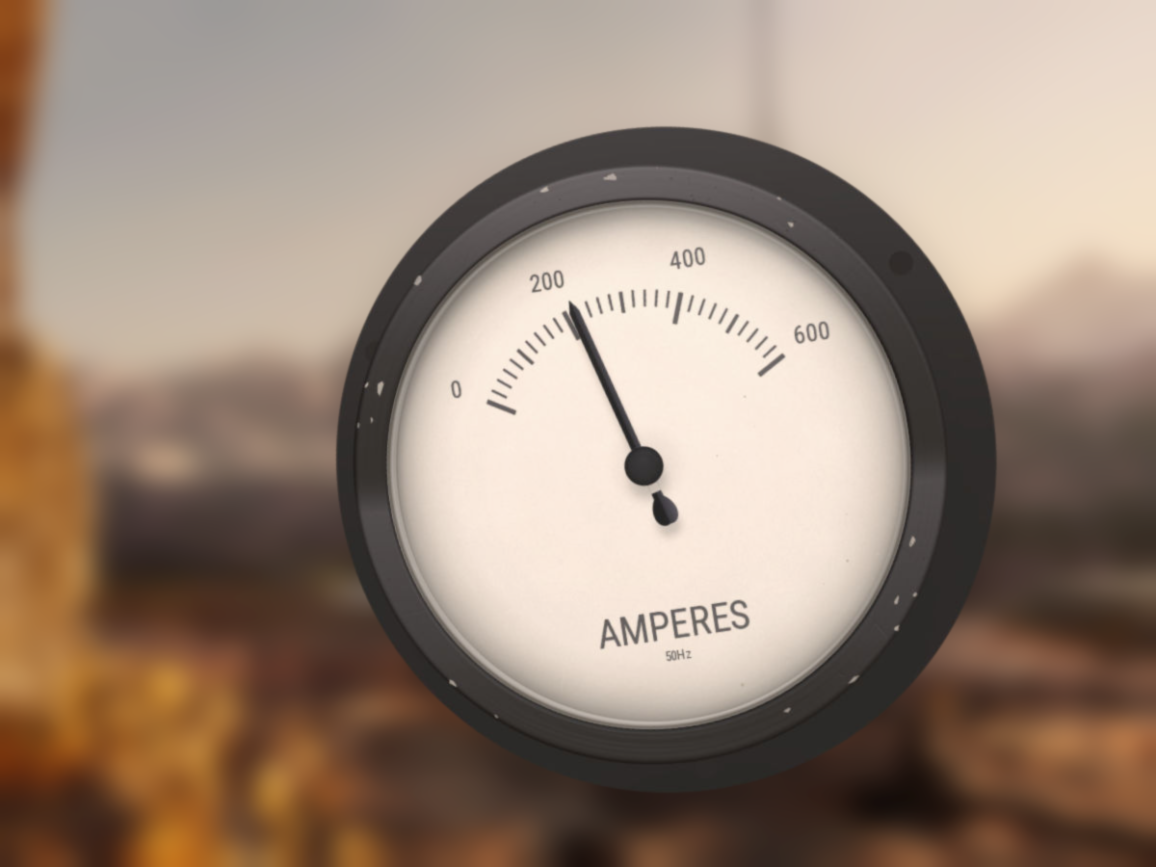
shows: 220 A
